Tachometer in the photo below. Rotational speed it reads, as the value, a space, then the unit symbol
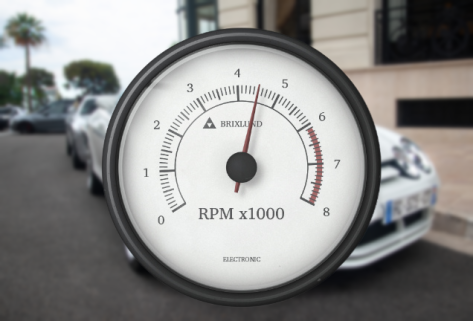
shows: 4500 rpm
